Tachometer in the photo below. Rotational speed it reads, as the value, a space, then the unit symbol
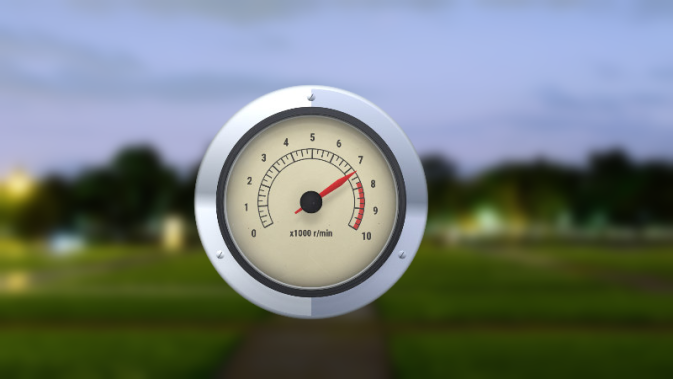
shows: 7250 rpm
